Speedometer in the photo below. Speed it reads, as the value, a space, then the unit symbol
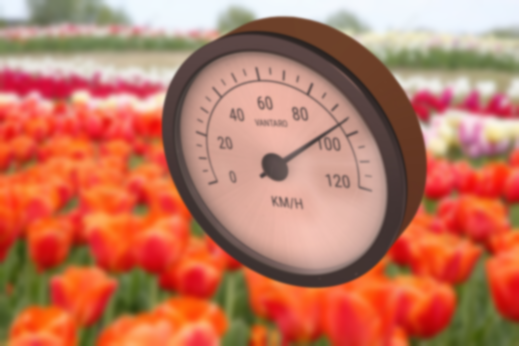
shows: 95 km/h
